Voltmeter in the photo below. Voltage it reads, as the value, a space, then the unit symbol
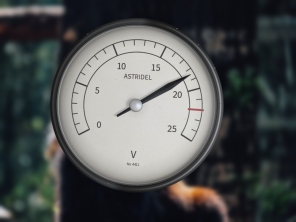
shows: 18.5 V
